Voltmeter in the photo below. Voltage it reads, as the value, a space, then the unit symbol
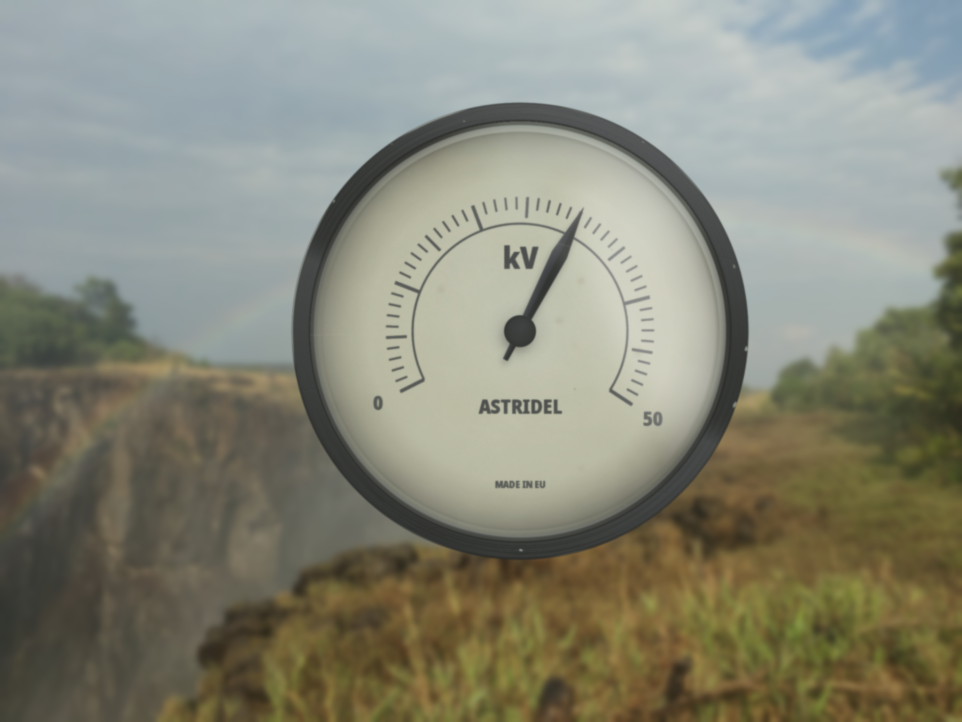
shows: 30 kV
